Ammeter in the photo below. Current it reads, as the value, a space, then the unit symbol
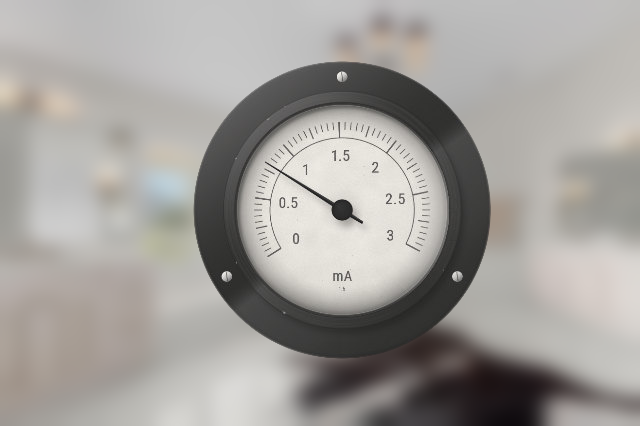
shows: 0.8 mA
